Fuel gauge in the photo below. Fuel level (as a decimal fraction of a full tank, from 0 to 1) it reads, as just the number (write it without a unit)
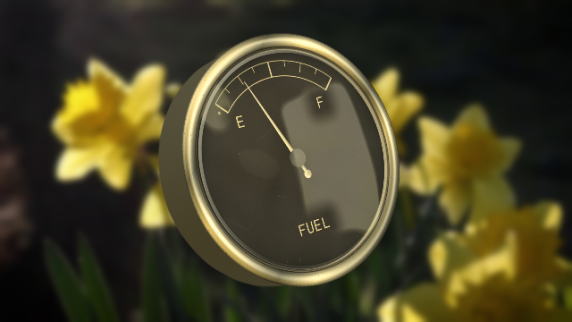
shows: 0.25
